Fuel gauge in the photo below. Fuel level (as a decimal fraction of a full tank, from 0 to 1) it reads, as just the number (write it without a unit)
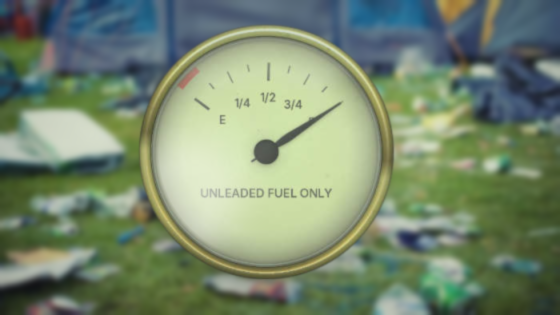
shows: 1
